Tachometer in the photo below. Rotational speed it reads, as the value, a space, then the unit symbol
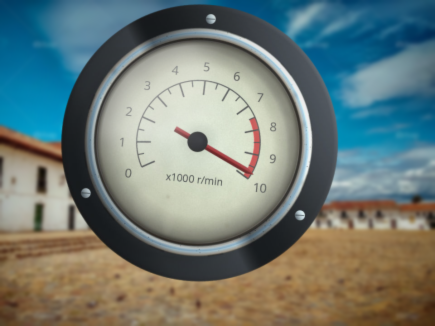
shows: 9750 rpm
